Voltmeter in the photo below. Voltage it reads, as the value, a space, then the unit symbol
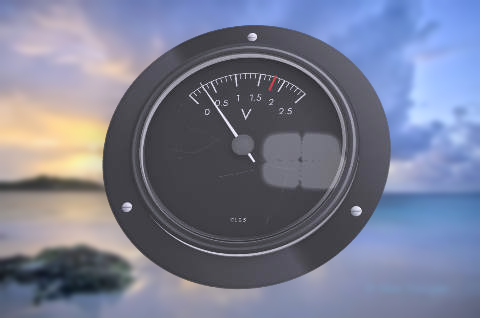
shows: 0.3 V
